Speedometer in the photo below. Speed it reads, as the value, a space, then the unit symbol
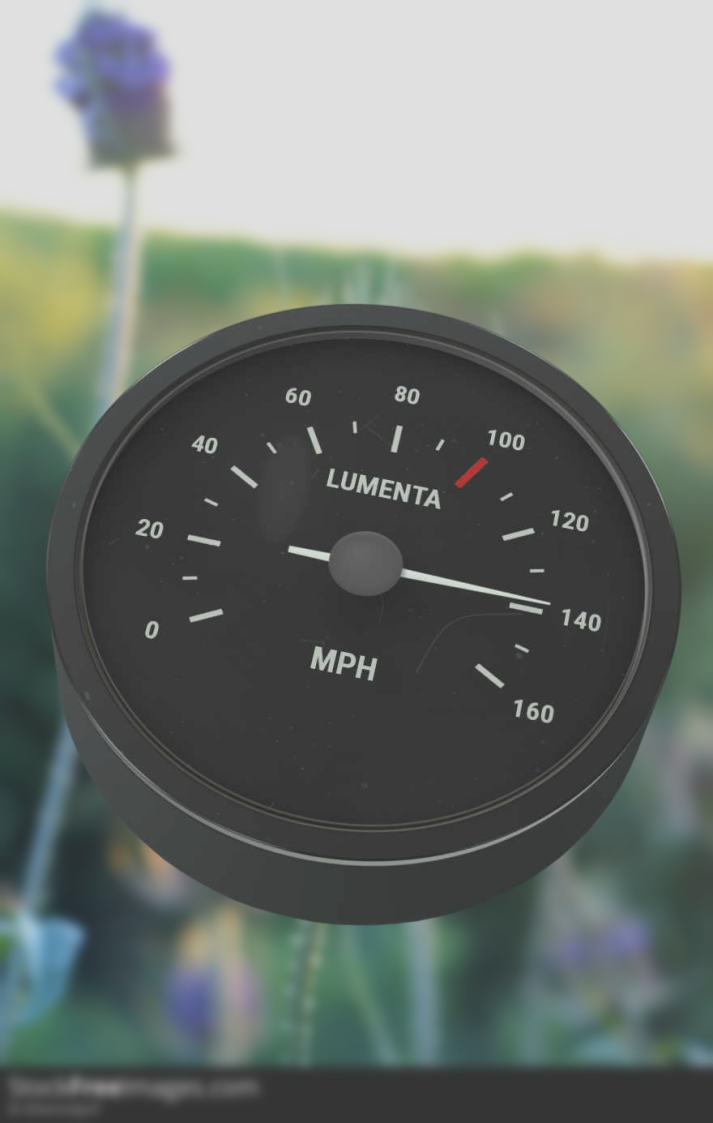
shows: 140 mph
